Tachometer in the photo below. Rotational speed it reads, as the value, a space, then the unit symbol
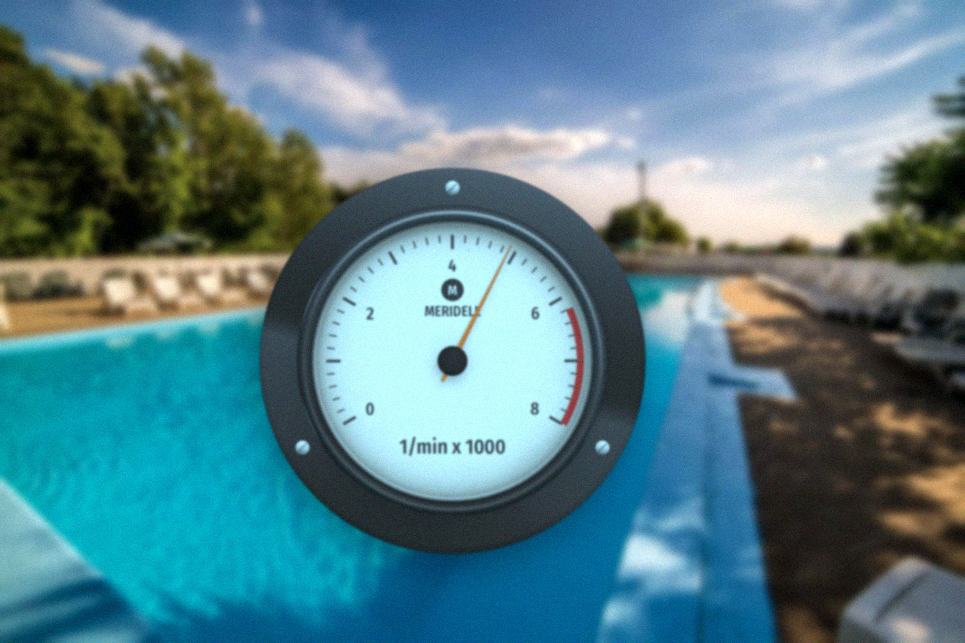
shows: 4900 rpm
